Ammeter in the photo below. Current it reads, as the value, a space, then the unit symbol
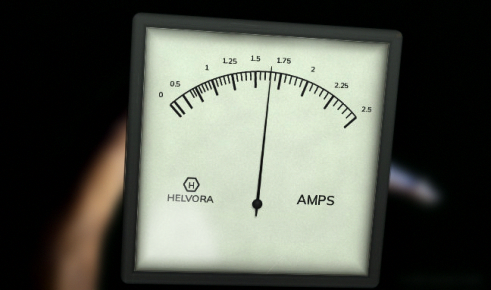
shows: 1.65 A
